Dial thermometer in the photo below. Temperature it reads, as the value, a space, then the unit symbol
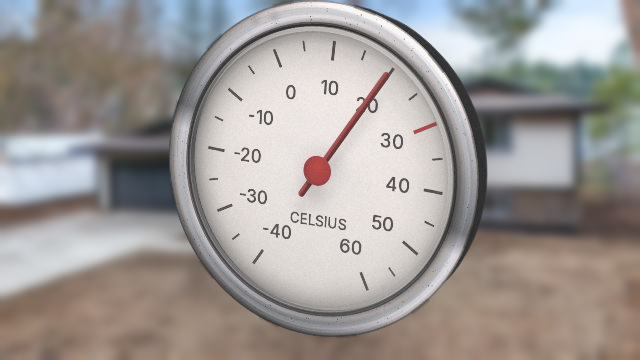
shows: 20 °C
